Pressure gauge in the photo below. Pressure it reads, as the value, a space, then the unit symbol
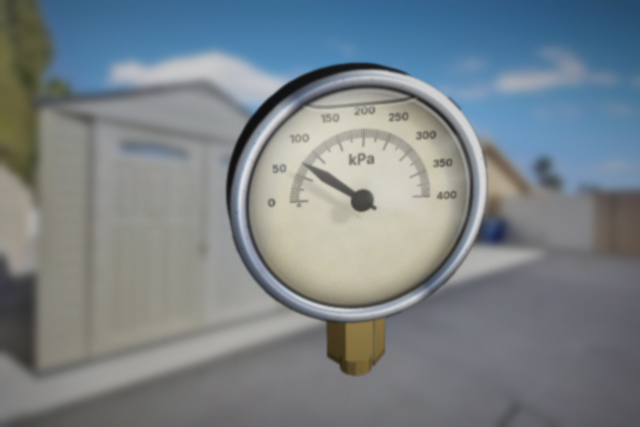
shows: 75 kPa
